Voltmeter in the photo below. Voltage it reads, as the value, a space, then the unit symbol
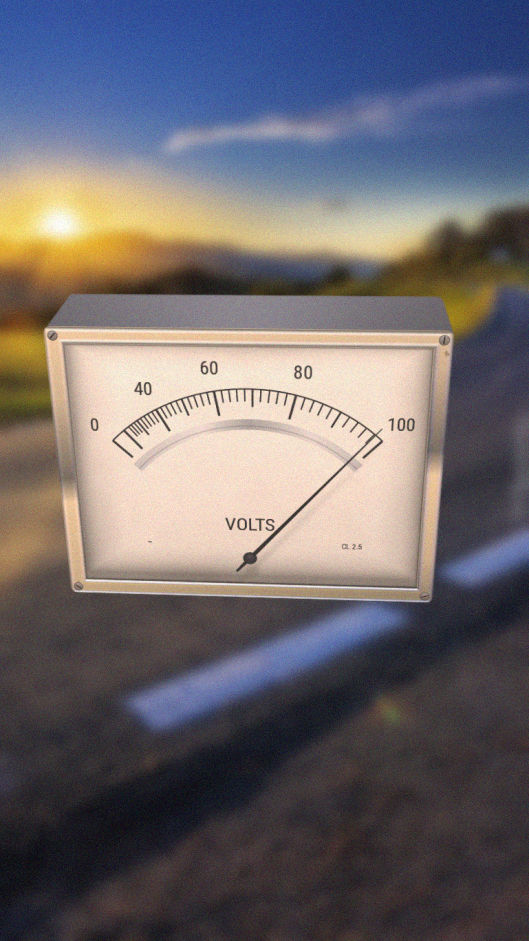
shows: 98 V
